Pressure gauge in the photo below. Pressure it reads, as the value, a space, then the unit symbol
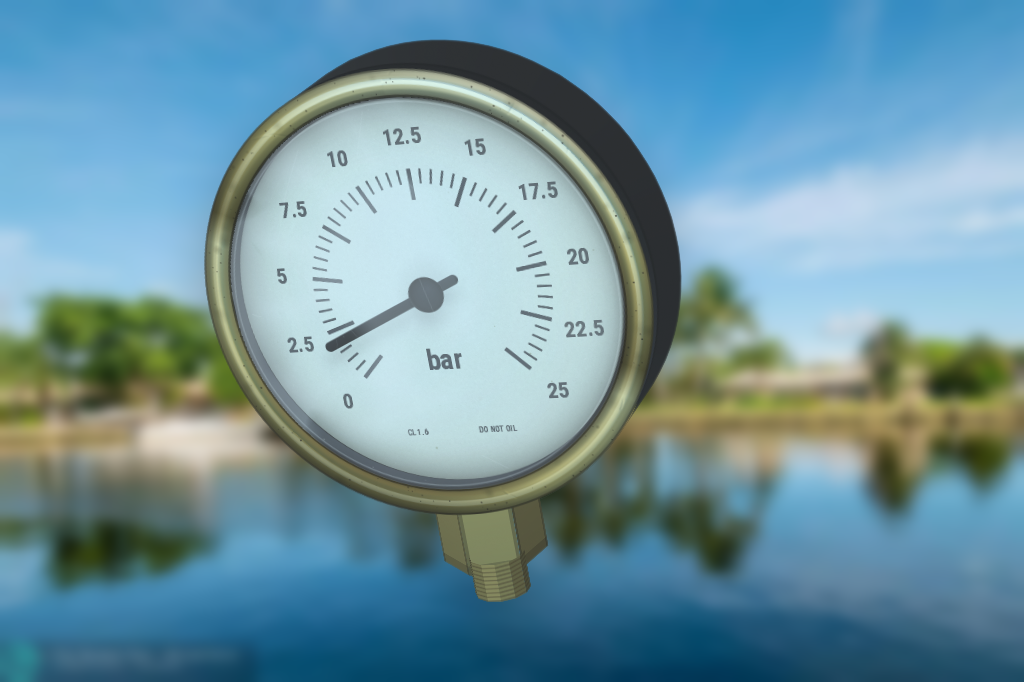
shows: 2 bar
